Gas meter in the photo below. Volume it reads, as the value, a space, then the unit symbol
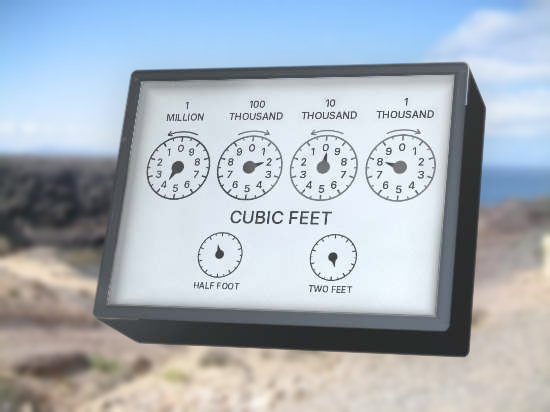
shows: 419800 ft³
